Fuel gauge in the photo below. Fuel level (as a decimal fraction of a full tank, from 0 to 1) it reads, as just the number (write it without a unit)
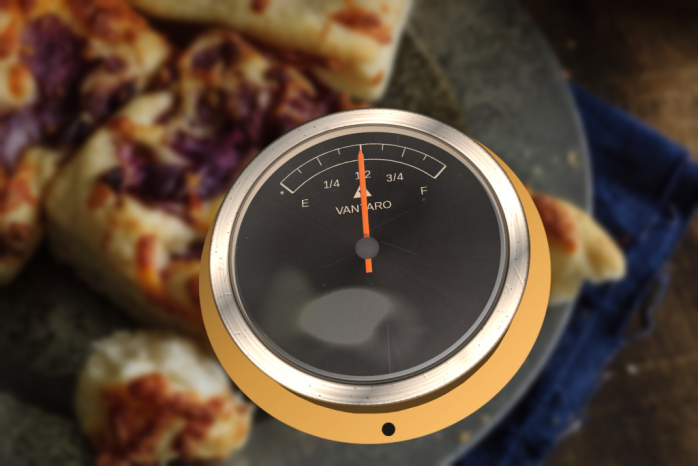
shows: 0.5
